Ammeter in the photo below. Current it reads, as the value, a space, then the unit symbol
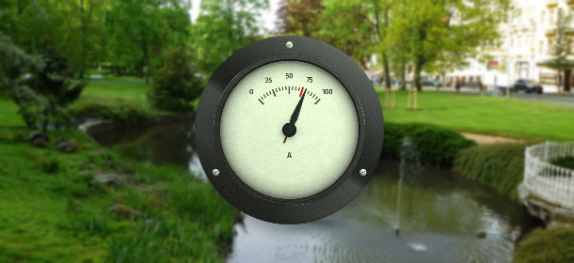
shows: 75 A
